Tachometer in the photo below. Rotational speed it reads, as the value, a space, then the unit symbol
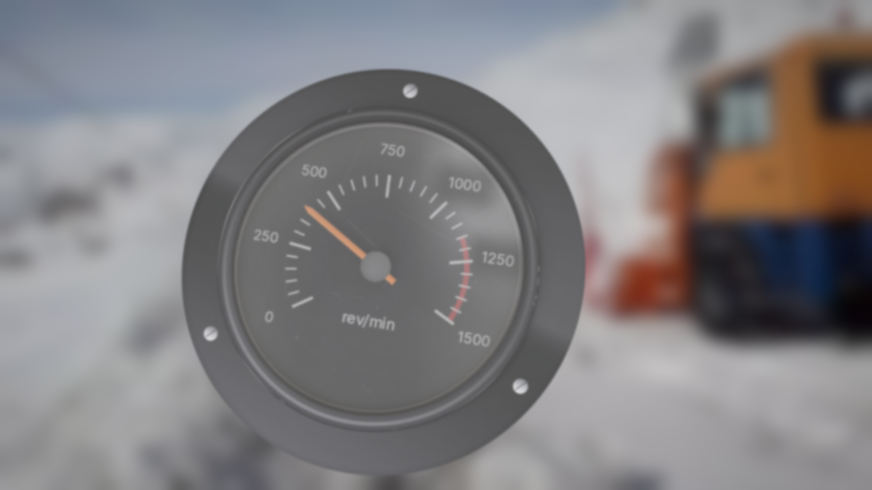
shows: 400 rpm
